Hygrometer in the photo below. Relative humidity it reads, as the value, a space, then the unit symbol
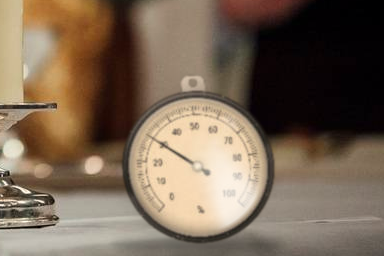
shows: 30 %
